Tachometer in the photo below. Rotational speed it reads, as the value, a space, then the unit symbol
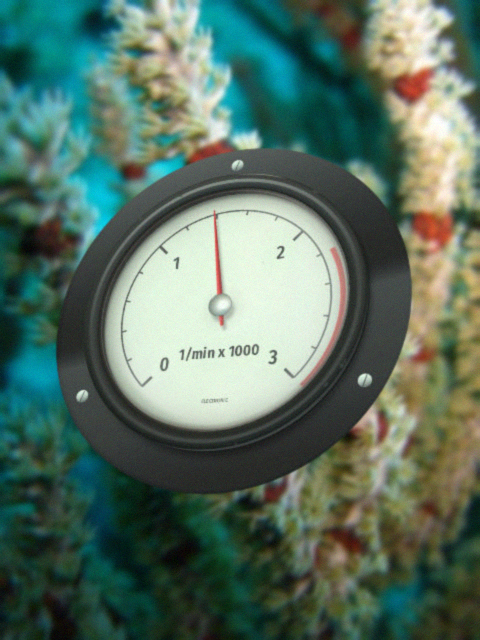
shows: 1400 rpm
